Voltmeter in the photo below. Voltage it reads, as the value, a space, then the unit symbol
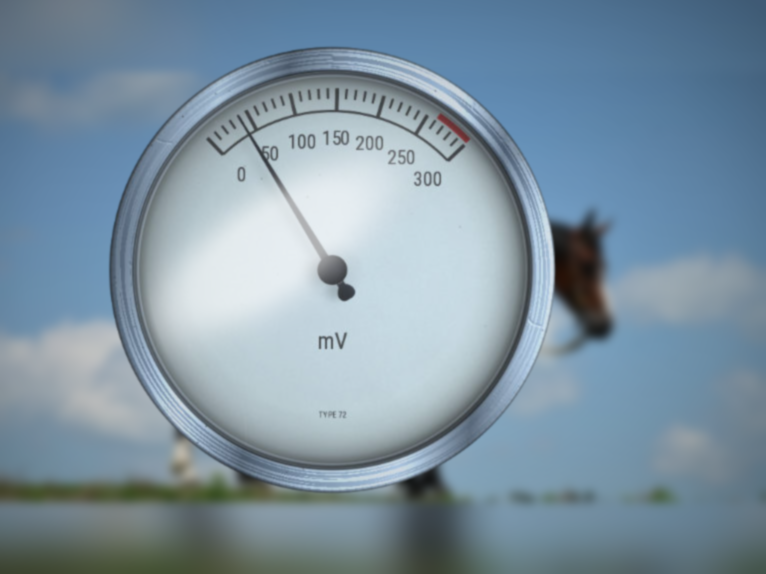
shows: 40 mV
